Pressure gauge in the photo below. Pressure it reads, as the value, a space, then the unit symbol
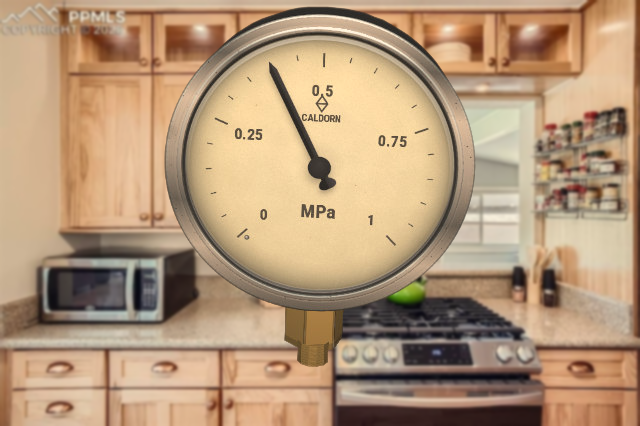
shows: 0.4 MPa
